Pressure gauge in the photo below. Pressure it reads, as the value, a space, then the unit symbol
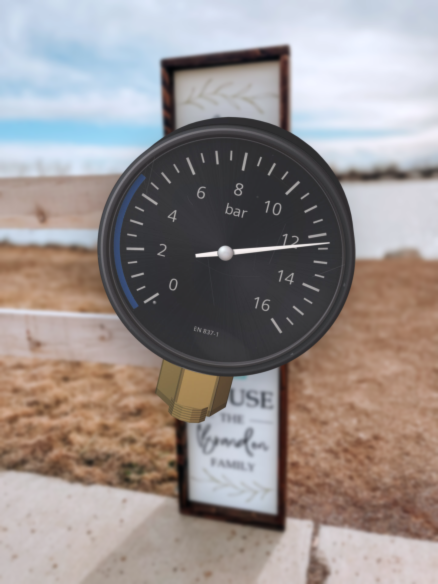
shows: 12.25 bar
